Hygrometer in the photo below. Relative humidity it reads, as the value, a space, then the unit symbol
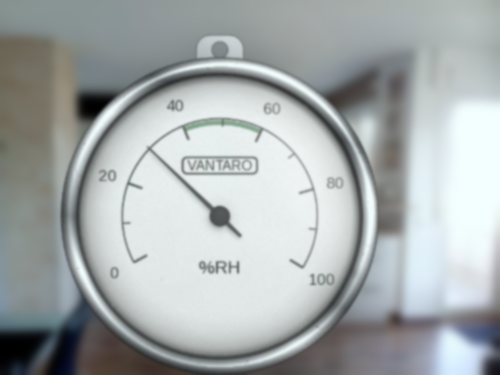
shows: 30 %
